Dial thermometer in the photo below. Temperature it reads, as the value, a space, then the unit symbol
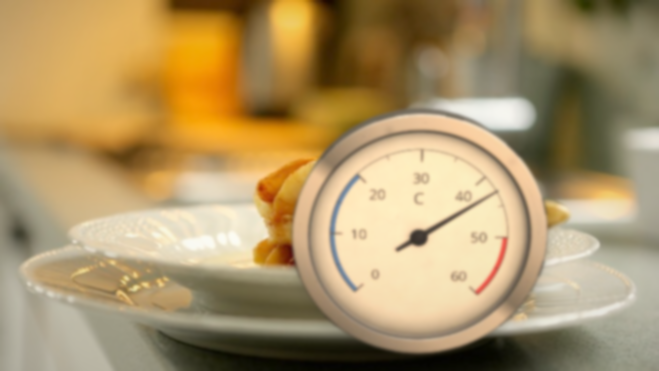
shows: 42.5 °C
